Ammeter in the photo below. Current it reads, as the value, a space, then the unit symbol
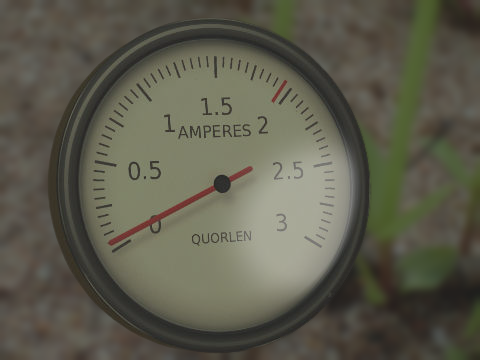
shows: 0.05 A
